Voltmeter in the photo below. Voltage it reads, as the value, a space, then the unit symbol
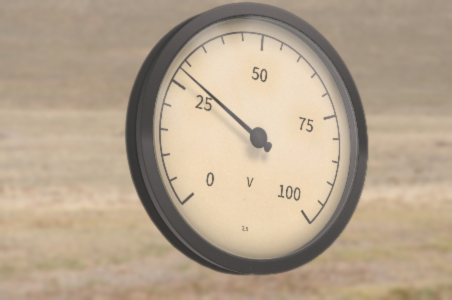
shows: 27.5 V
